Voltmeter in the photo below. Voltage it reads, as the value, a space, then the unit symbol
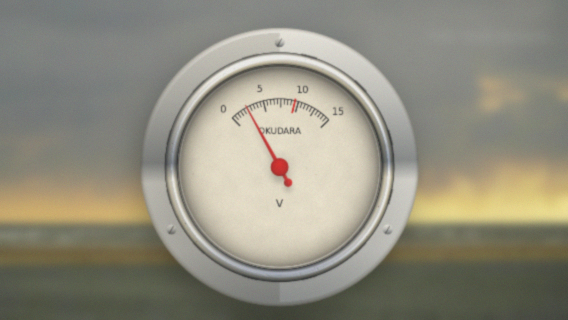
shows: 2.5 V
